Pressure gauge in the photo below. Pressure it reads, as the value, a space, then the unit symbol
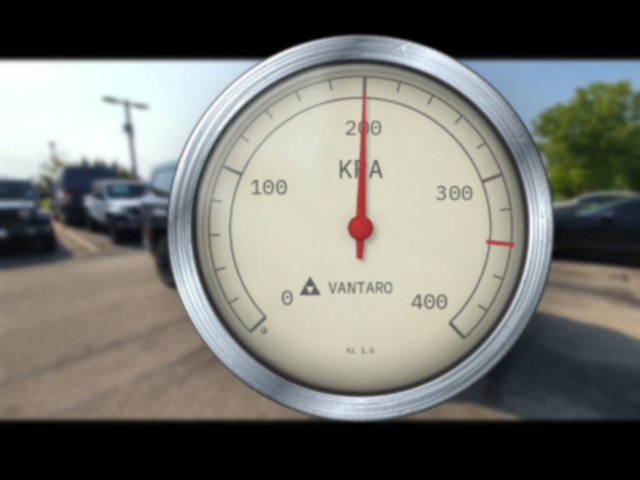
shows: 200 kPa
